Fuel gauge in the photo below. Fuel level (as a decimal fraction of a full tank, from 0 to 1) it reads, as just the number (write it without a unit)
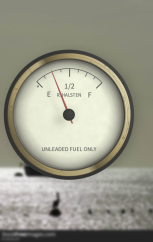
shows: 0.25
